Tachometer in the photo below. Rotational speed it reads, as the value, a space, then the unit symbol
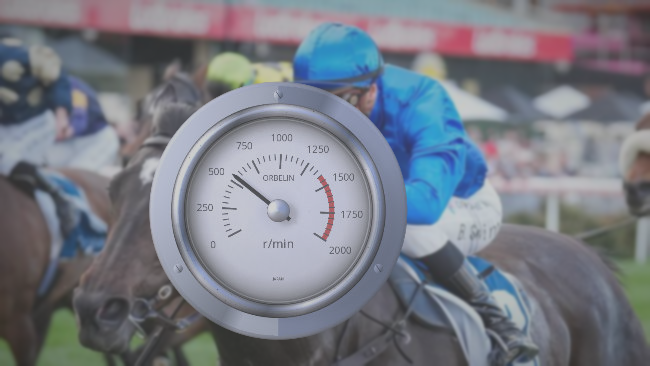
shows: 550 rpm
